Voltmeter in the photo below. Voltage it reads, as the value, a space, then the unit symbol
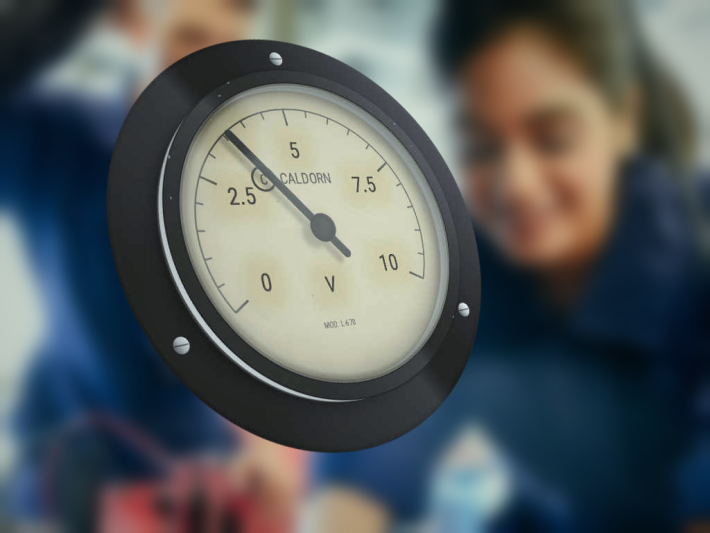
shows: 3.5 V
